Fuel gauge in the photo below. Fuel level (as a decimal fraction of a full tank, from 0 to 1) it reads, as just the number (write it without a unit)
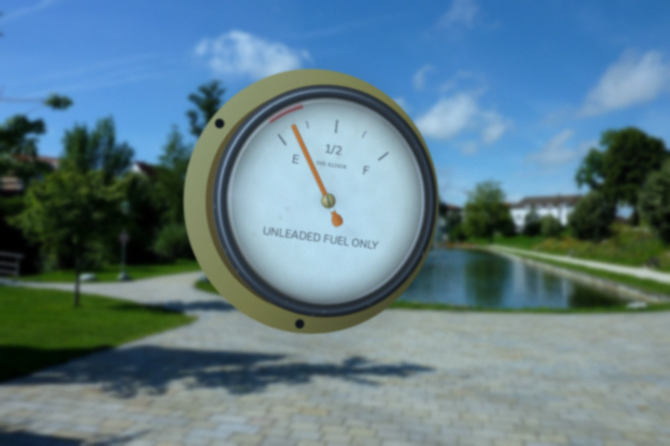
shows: 0.125
